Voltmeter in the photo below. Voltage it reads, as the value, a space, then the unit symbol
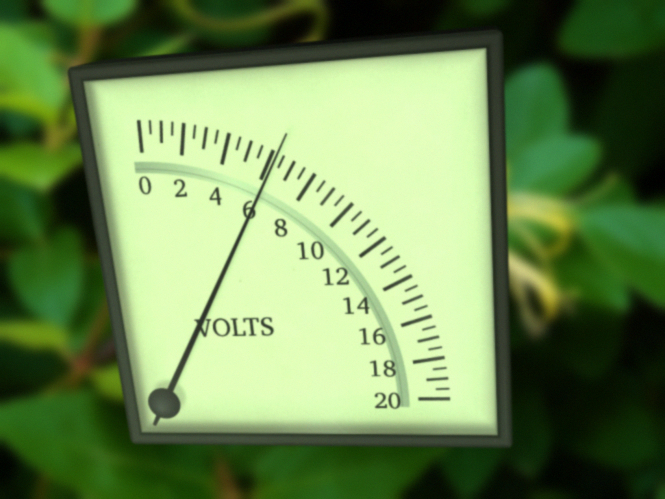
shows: 6.25 V
